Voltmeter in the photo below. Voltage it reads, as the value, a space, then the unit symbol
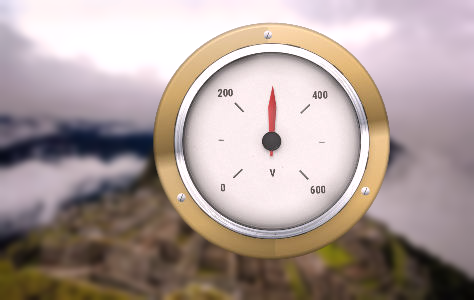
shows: 300 V
